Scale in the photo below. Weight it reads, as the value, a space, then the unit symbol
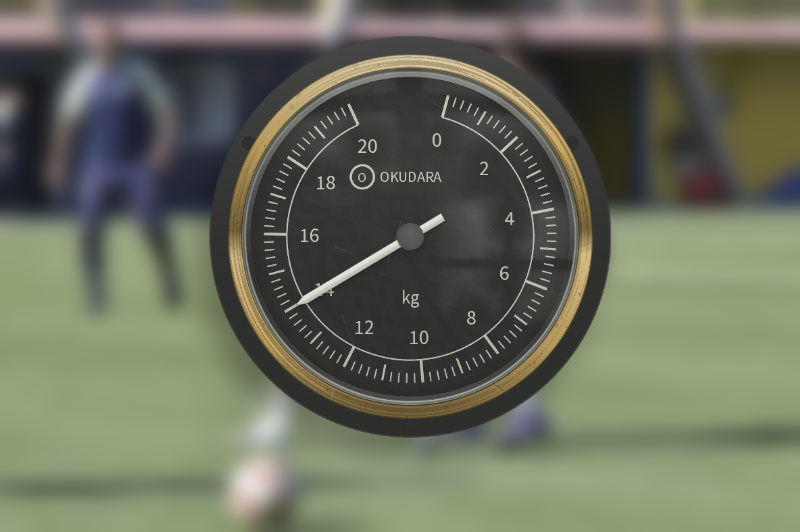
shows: 14 kg
